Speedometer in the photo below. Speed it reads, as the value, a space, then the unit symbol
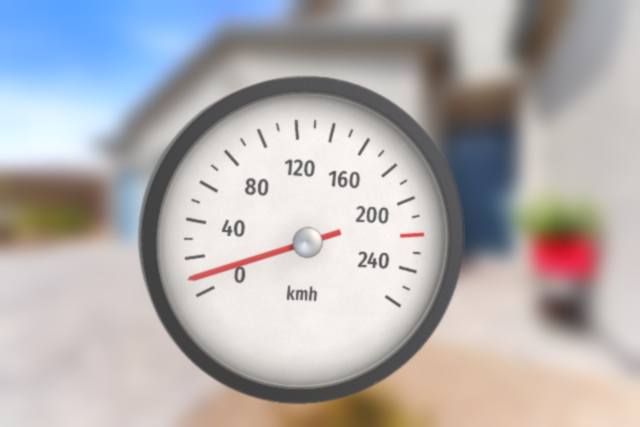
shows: 10 km/h
